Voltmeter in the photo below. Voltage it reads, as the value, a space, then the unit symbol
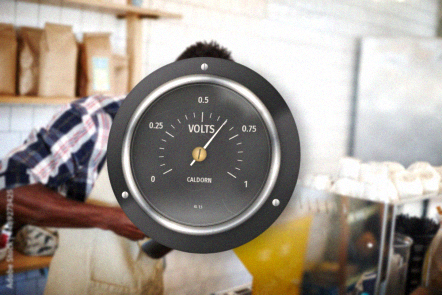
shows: 0.65 V
